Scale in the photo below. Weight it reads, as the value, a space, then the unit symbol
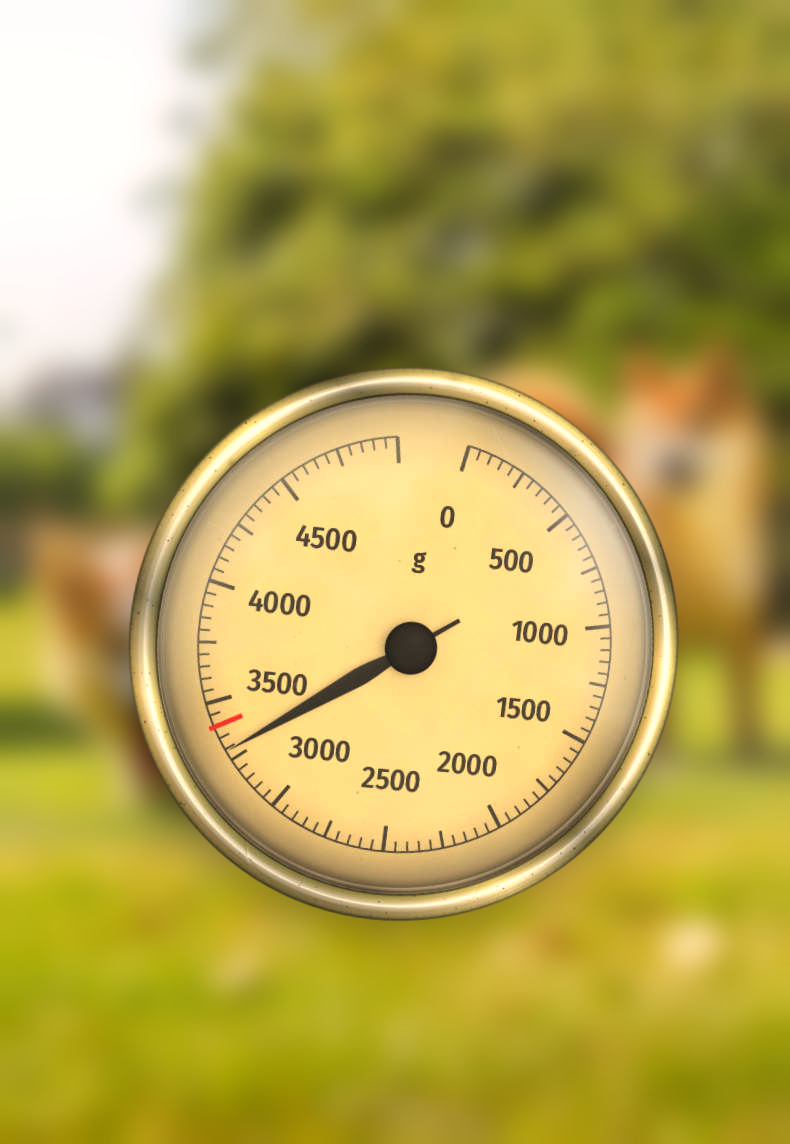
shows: 3300 g
